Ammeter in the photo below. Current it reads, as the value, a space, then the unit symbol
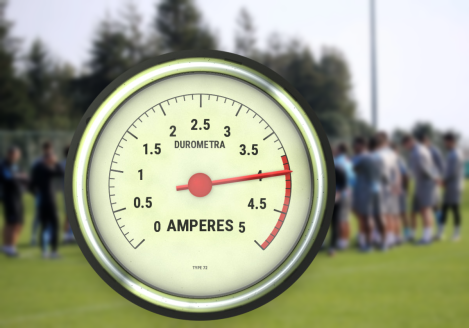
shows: 4 A
